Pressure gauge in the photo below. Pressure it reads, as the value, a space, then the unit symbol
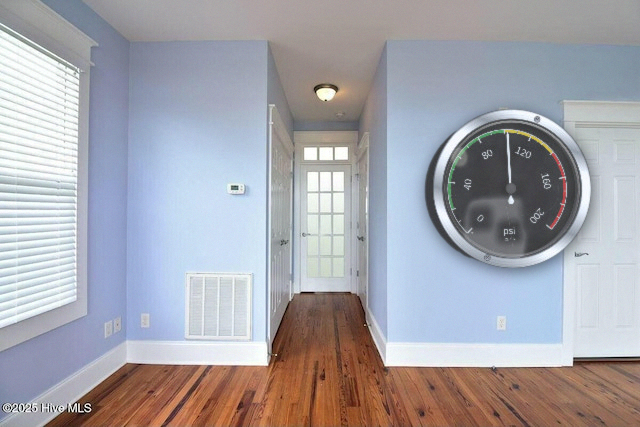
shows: 100 psi
